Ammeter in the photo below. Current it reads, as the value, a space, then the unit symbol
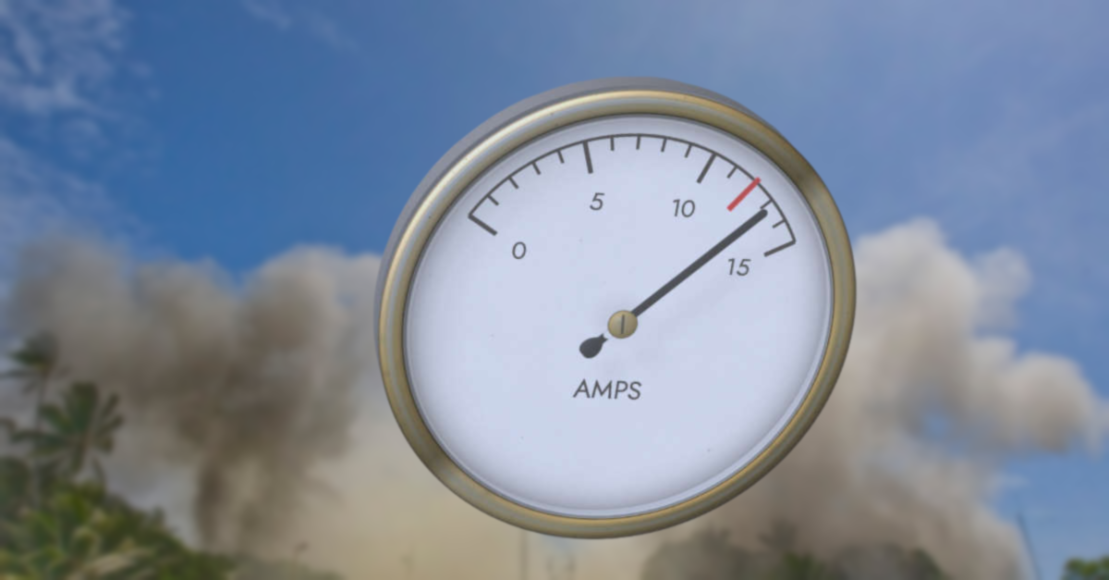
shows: 13 A
